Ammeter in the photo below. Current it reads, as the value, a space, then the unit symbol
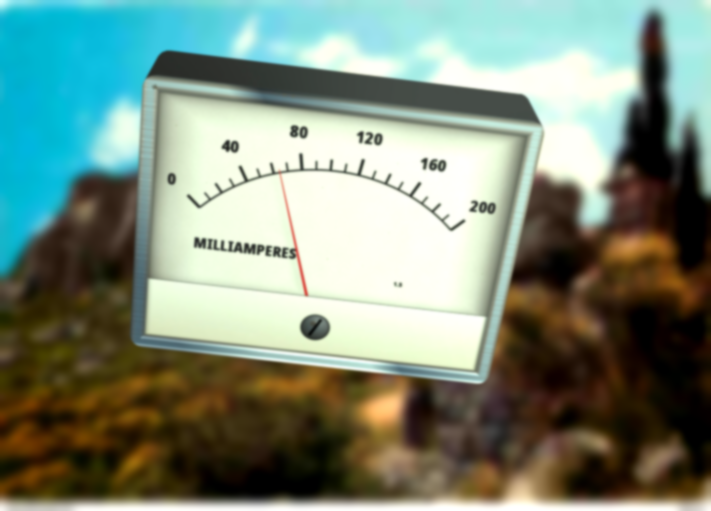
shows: 65 mA
